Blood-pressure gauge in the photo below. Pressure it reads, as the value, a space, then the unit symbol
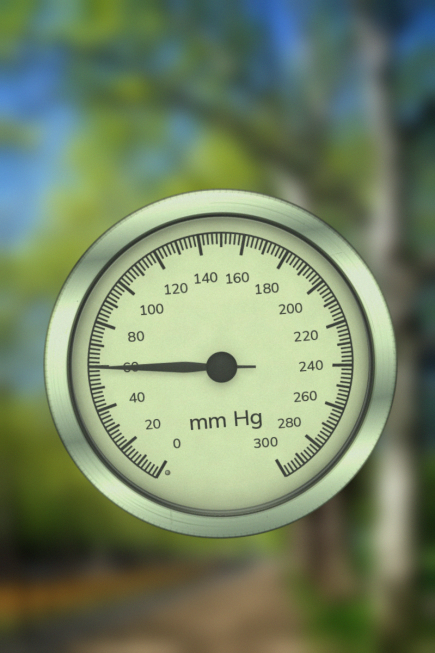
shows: 60 mmHg
